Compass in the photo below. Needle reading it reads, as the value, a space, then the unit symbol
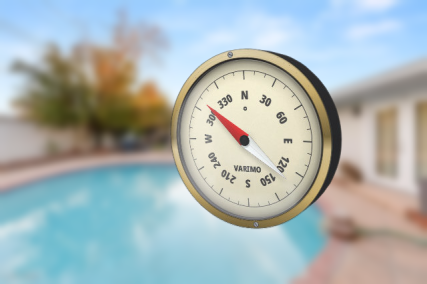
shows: 310 °
